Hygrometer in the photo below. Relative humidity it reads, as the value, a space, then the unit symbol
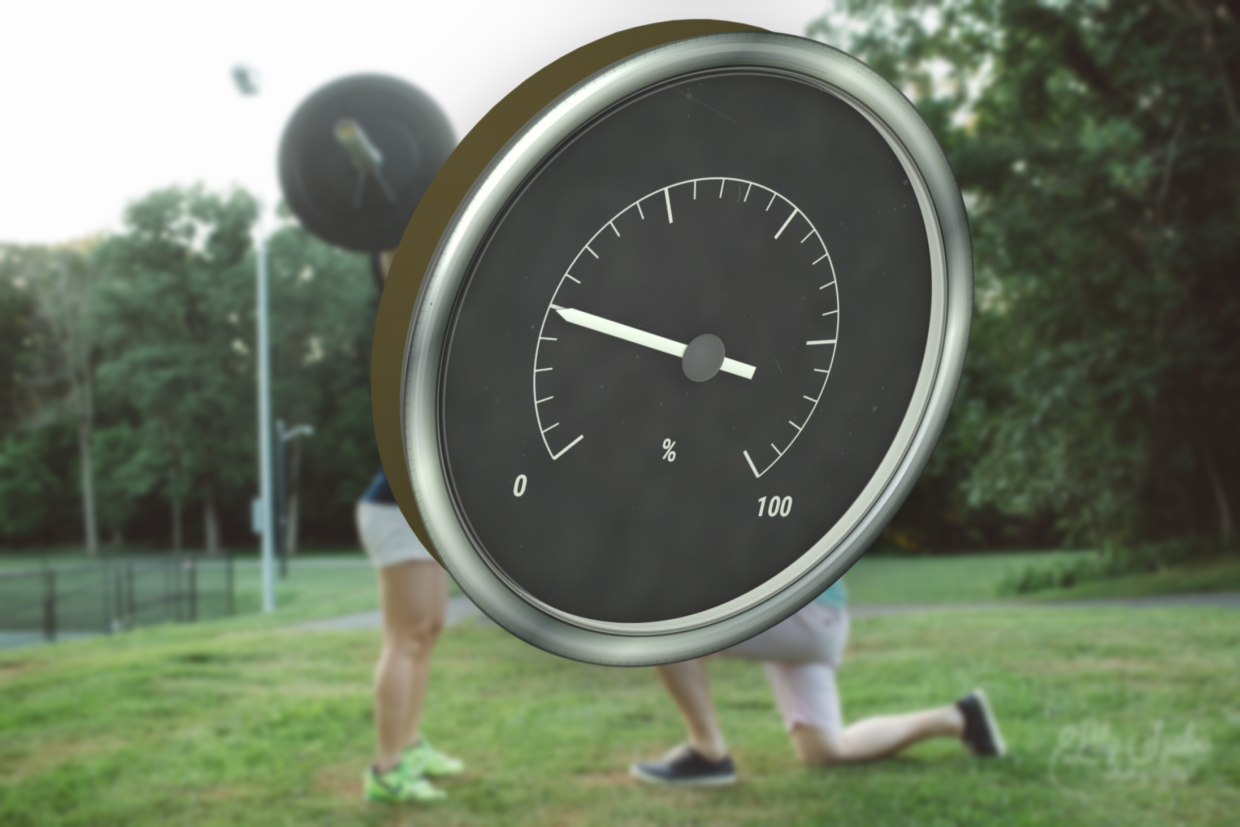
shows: 20 %
